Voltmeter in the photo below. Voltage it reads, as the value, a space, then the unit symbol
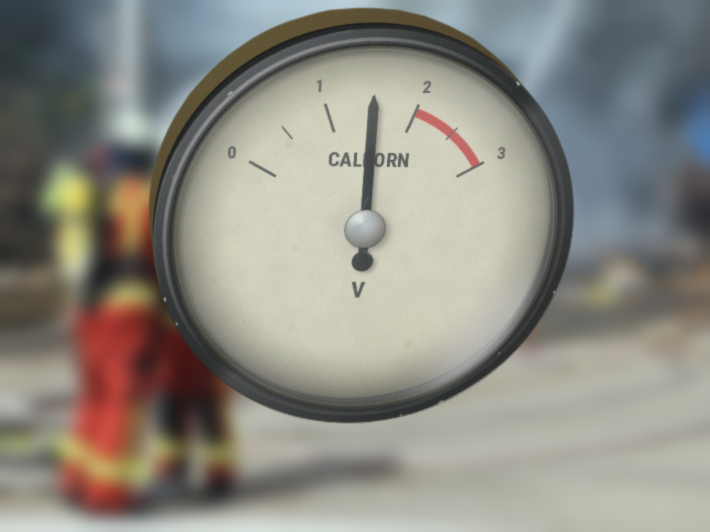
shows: 1.5 V
